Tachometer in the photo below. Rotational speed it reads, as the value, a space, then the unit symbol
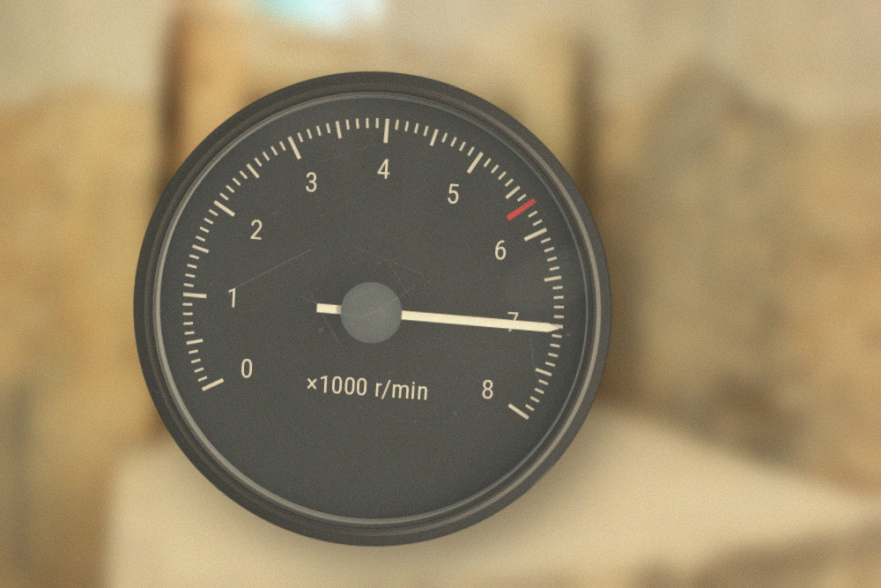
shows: 7000 rpm
